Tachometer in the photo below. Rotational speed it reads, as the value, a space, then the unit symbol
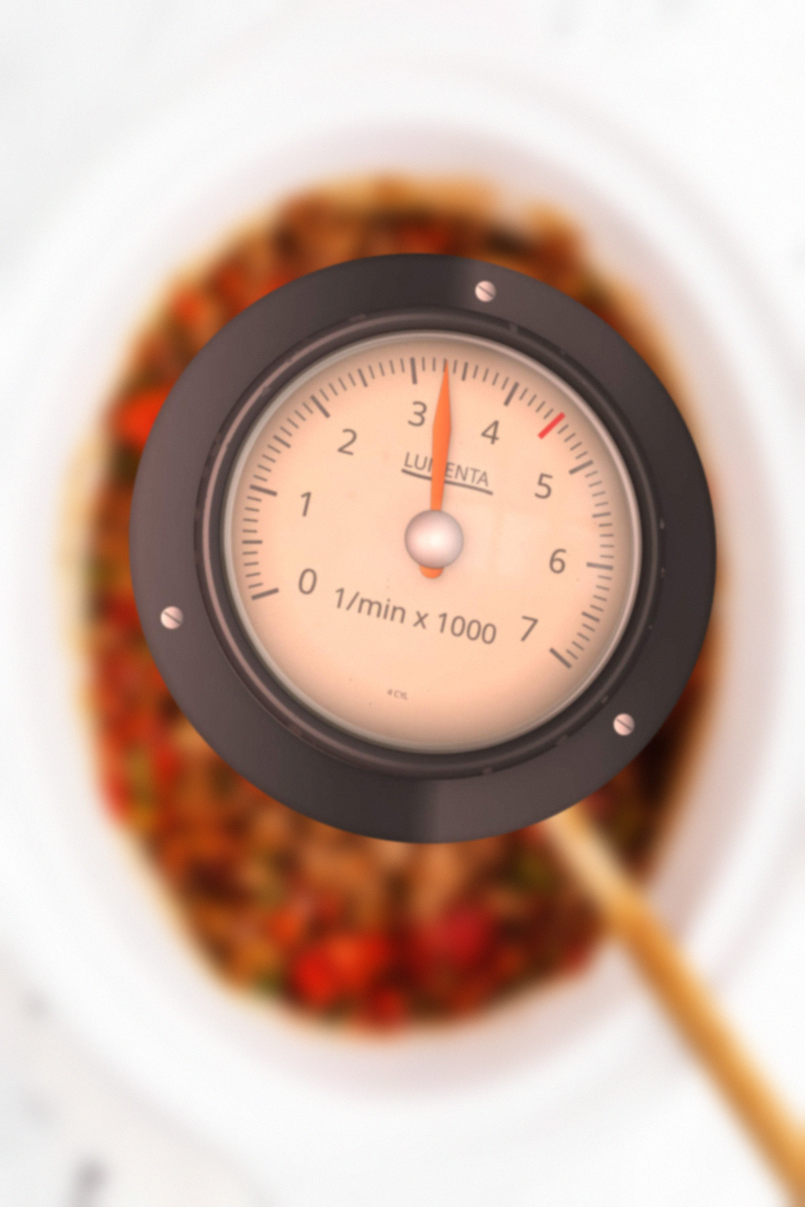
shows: 3300 rpm
